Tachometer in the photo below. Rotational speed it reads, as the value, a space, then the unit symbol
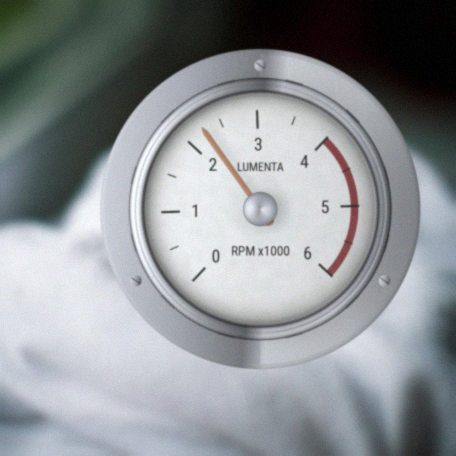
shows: 2250 rpm
